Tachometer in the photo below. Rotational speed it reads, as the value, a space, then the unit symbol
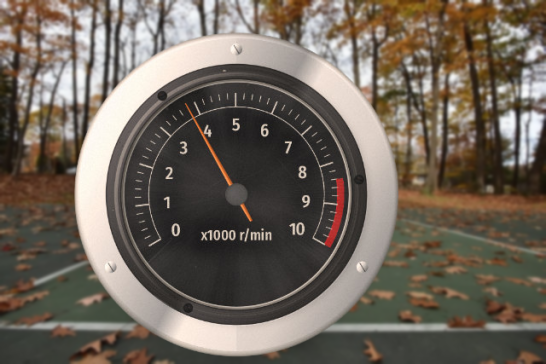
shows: 3800 rpm
